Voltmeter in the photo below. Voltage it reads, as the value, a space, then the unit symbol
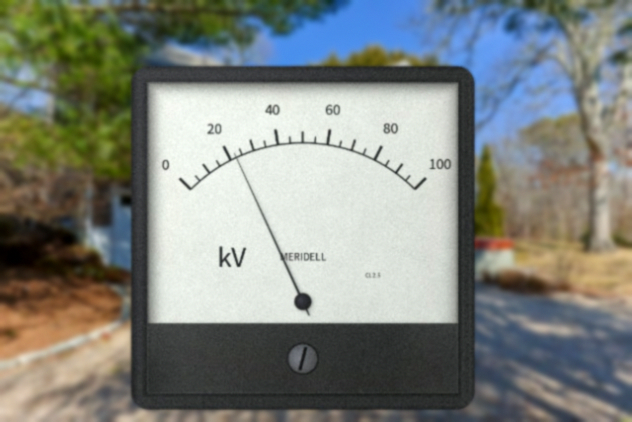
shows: 22.5 kV
